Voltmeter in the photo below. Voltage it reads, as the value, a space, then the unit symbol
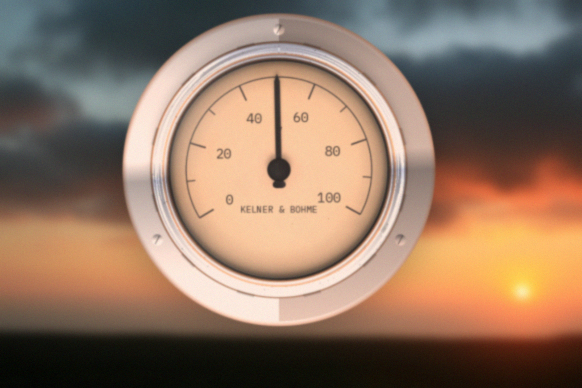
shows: 50 V
